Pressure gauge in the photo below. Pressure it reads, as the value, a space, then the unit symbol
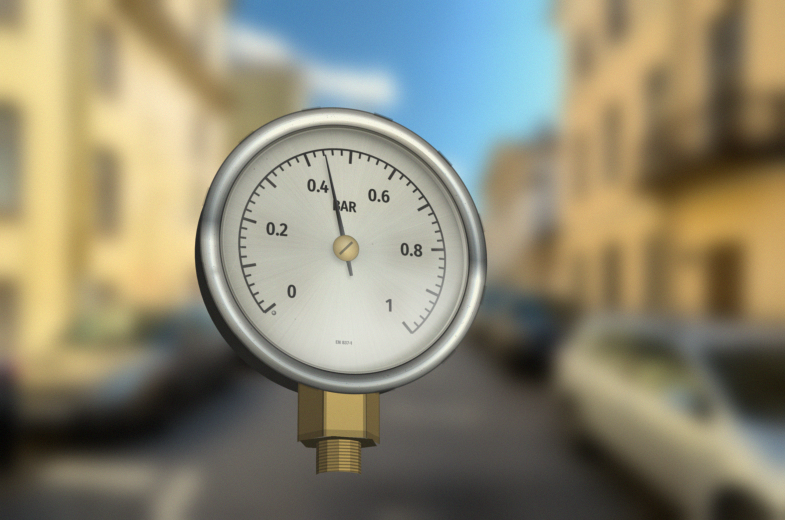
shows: 0.44 bar
